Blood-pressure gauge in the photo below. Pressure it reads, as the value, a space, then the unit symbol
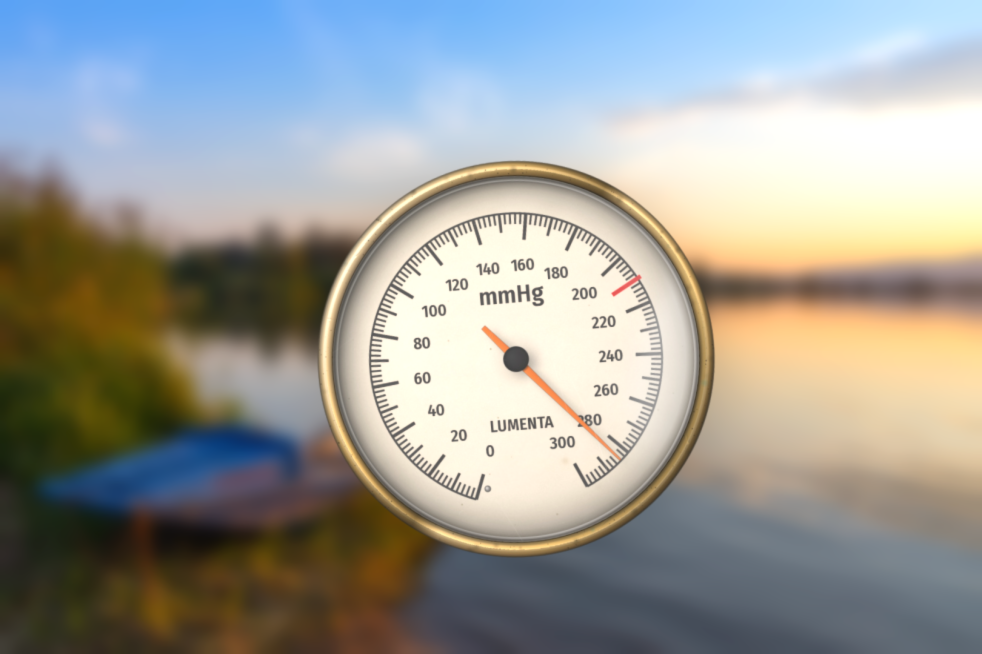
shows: 284 mmHg
